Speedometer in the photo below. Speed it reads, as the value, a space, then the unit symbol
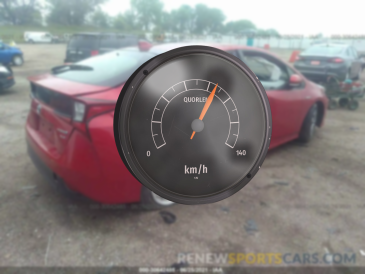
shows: 85 km/h
